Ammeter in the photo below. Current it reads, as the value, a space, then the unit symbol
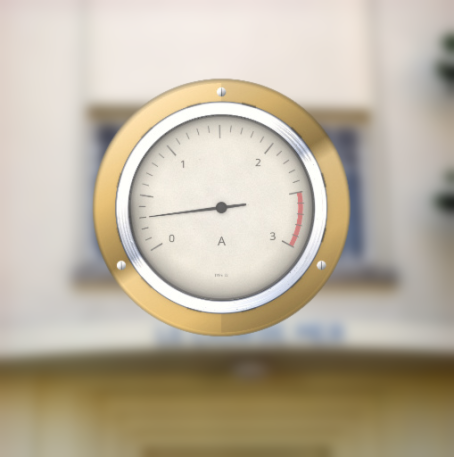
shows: 0.3 A
